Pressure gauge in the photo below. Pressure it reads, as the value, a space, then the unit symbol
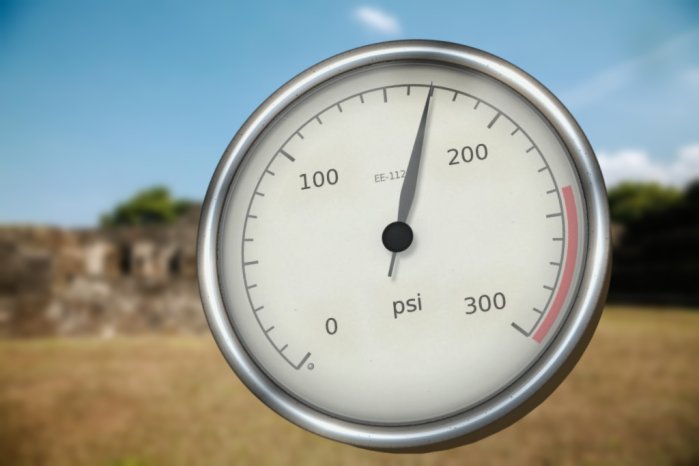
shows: 170 psi
